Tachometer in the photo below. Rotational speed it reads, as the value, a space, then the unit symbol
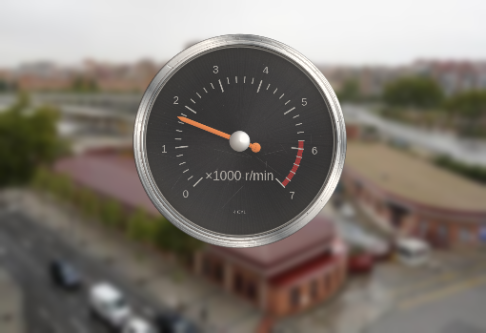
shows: 1700 rpm
